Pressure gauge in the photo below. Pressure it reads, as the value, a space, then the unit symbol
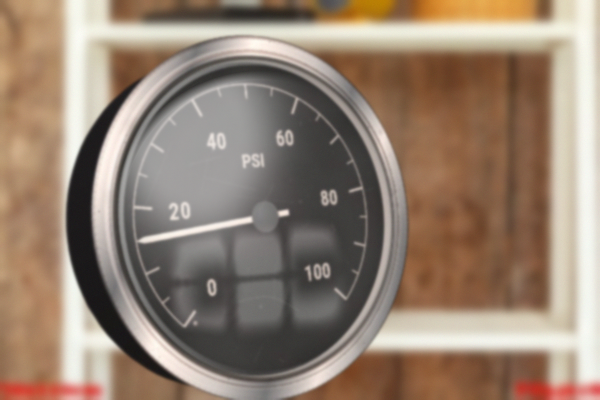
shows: 15 psi
